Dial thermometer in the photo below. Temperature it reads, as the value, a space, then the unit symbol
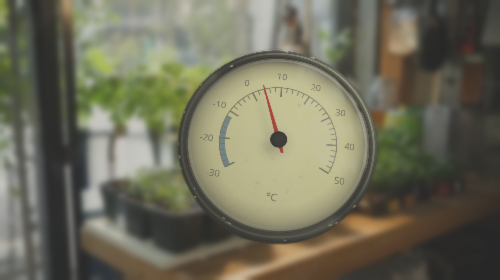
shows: 4 °C
